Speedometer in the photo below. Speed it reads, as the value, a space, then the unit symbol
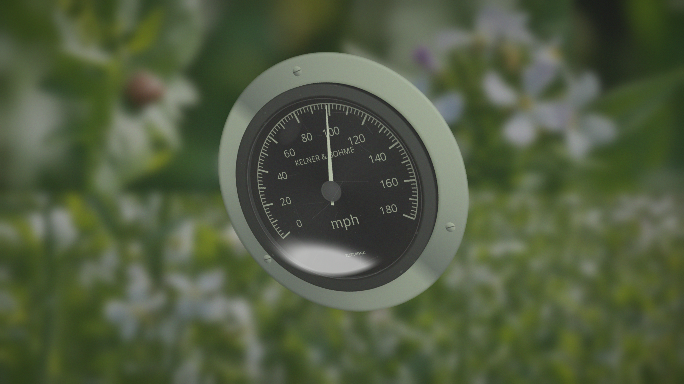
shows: 100 mph
